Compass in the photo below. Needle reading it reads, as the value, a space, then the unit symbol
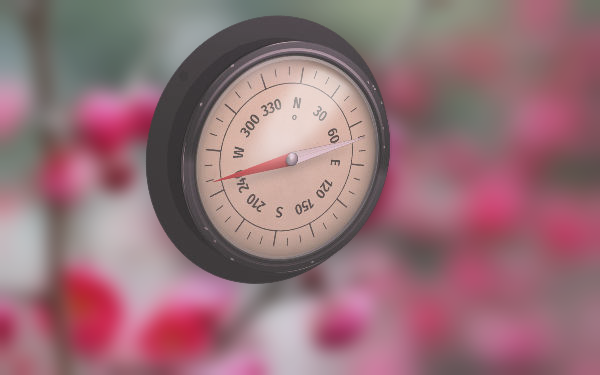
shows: 250 °
